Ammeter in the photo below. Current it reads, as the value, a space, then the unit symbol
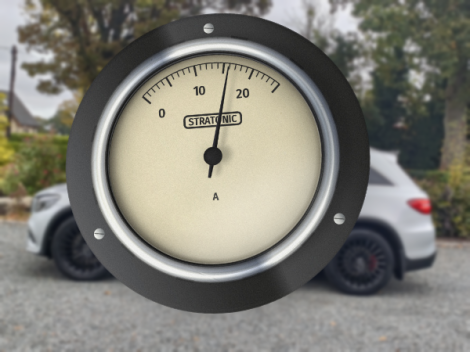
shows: 16 A
